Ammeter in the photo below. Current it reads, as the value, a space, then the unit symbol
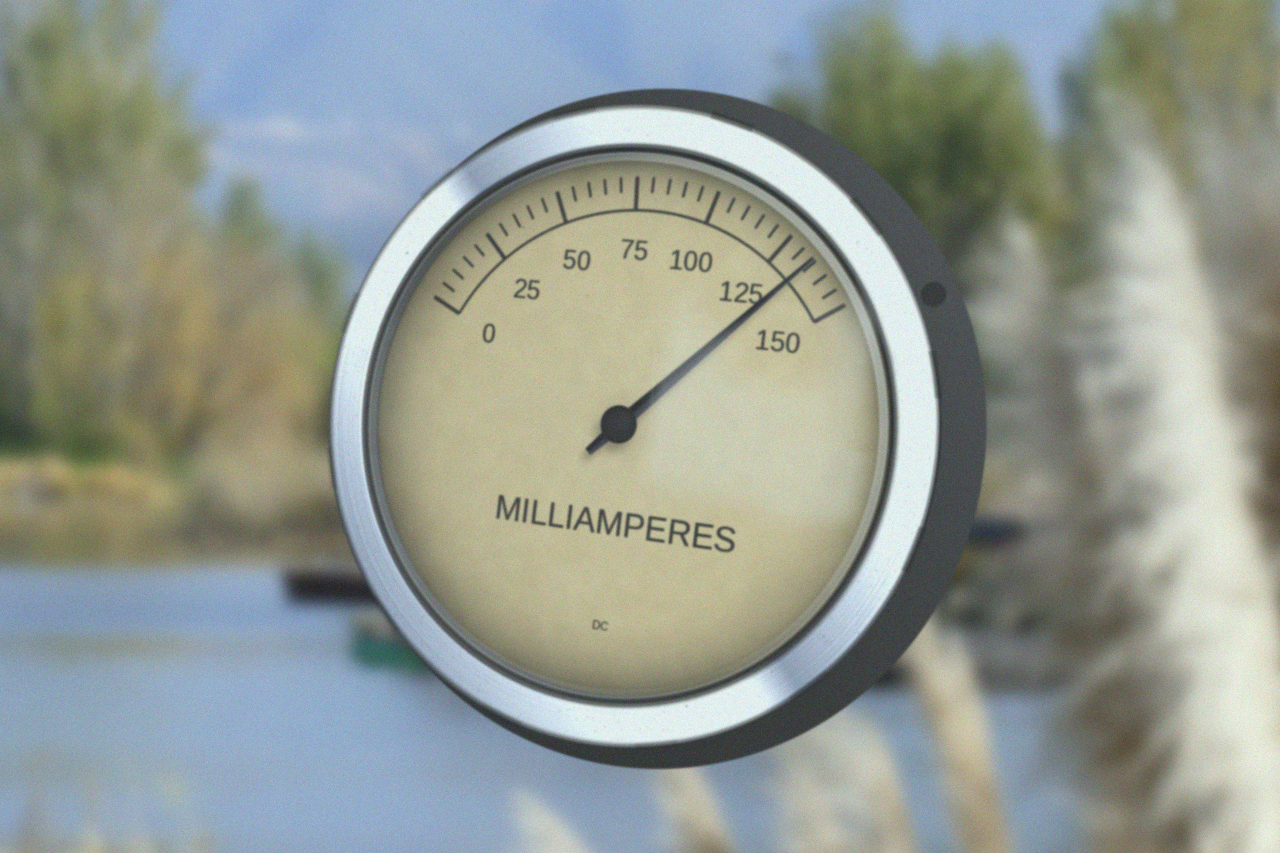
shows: 135 mA
